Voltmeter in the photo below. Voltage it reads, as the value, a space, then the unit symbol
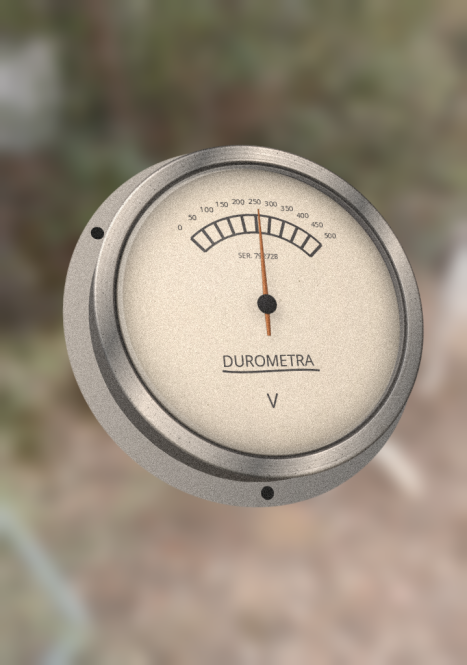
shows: 250 V
